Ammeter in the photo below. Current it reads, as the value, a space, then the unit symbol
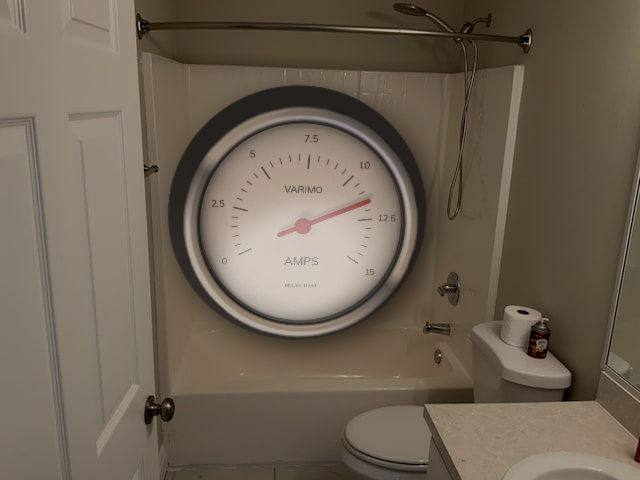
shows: 11.5 A
